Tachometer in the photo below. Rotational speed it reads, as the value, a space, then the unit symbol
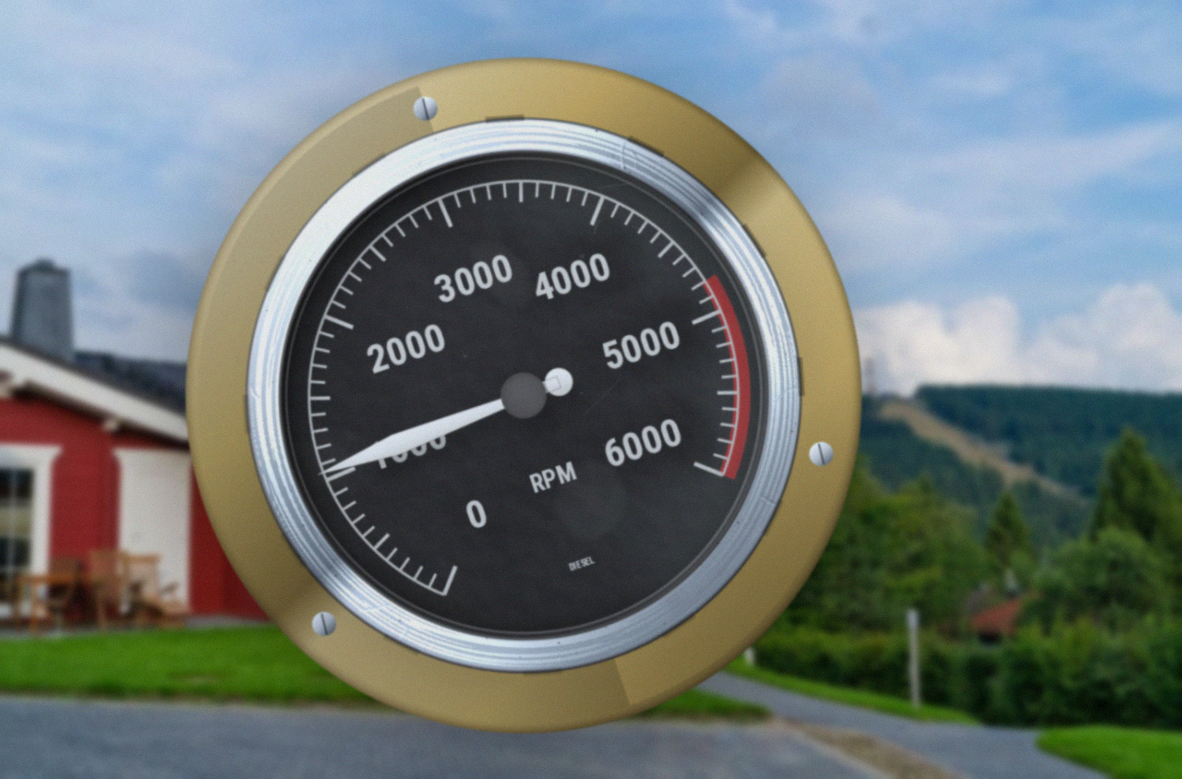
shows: 1050 rpm
